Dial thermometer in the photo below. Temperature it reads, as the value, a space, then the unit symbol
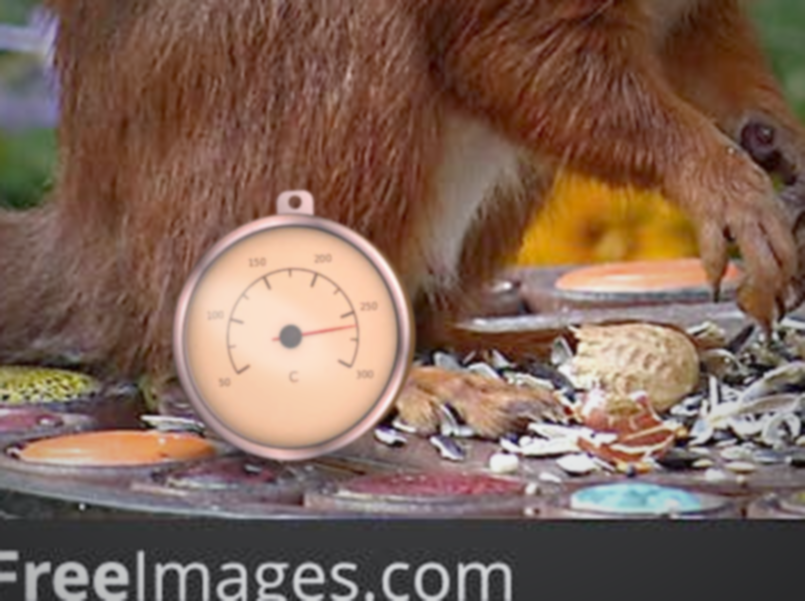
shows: 262.5 °C
